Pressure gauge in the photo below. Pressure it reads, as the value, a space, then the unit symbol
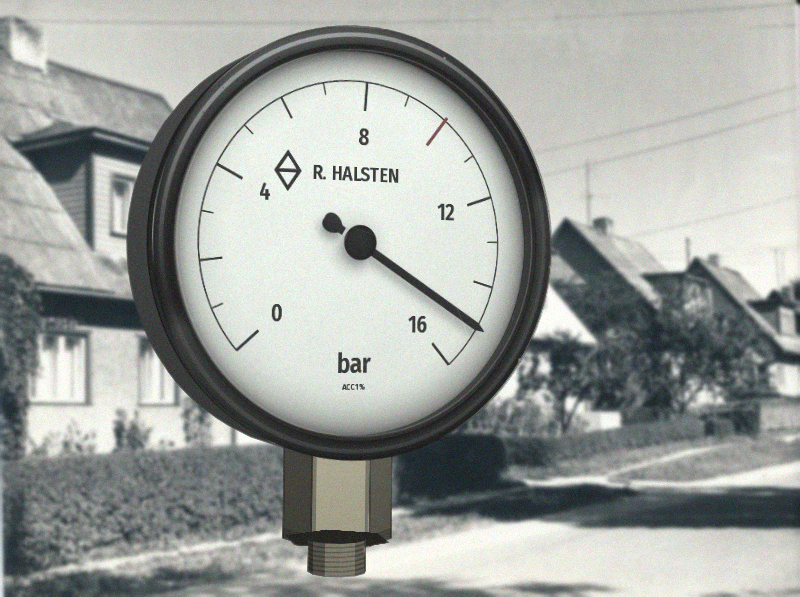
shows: 15 bar
